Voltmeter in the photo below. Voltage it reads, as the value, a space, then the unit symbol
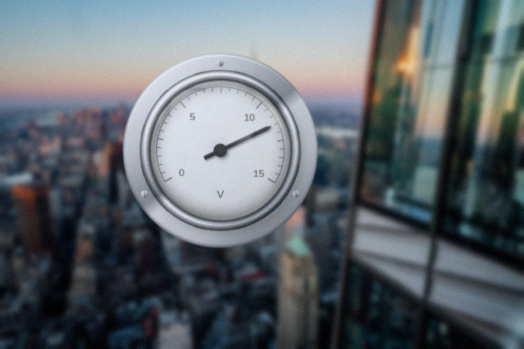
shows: 11.5 V
